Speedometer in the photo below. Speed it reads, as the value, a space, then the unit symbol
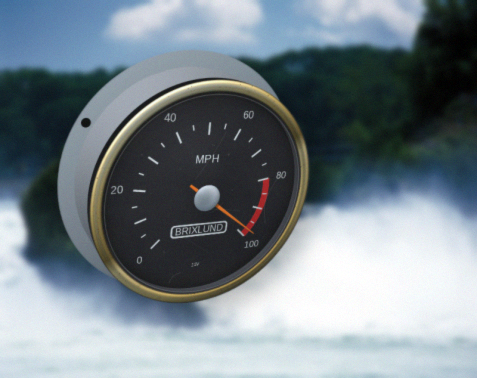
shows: 97.5 mph
